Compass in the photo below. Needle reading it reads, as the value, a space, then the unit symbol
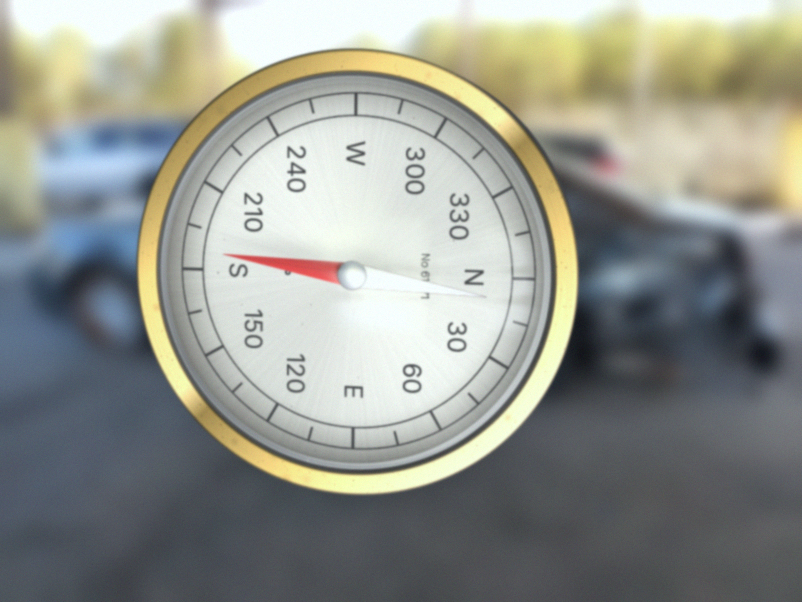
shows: 187.5 °
